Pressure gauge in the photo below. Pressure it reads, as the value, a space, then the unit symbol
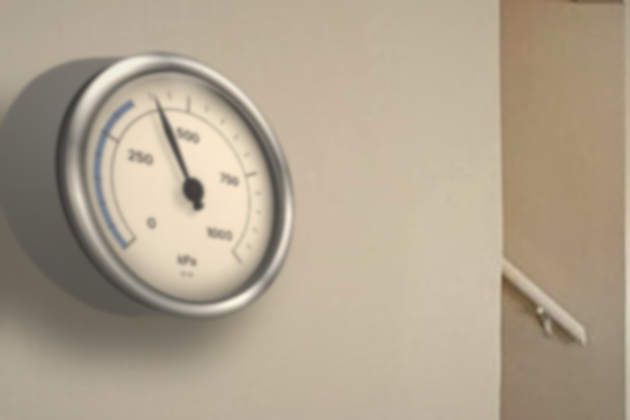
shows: 400 kPa
